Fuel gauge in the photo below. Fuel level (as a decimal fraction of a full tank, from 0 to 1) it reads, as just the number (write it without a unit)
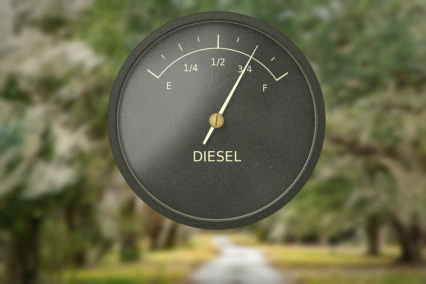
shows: 0.75
